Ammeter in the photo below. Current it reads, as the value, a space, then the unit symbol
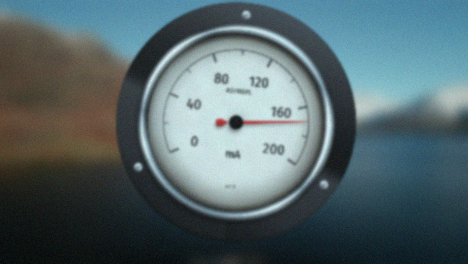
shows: 170 mA
